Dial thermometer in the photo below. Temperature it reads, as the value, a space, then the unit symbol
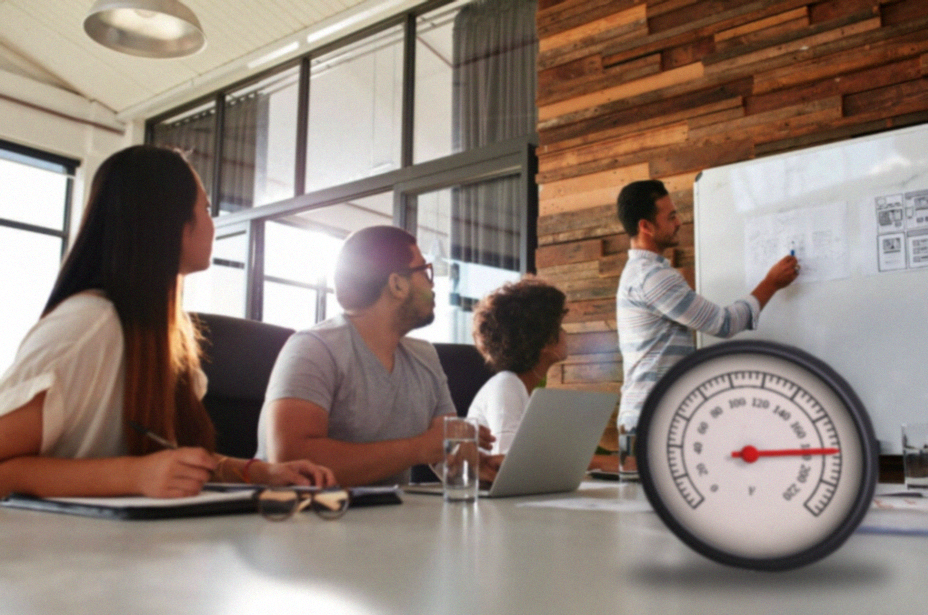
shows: 180 °F
